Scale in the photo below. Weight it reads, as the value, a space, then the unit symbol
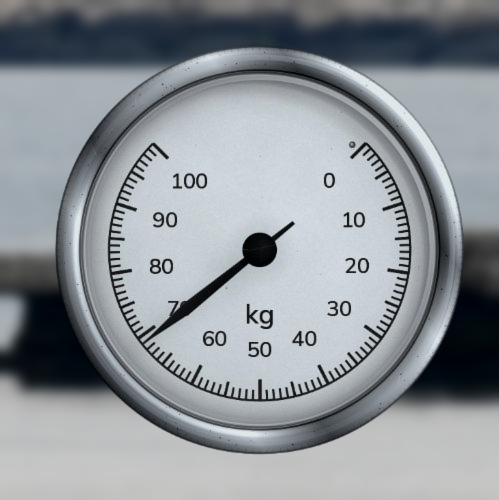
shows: 69 kg
